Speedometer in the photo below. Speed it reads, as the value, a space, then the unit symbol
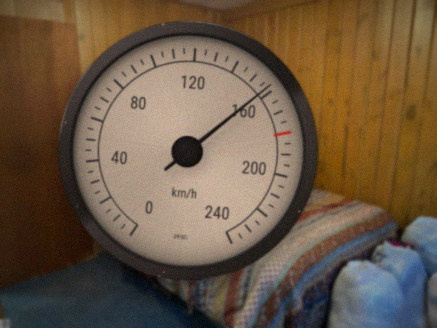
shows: 157.5 km/h
